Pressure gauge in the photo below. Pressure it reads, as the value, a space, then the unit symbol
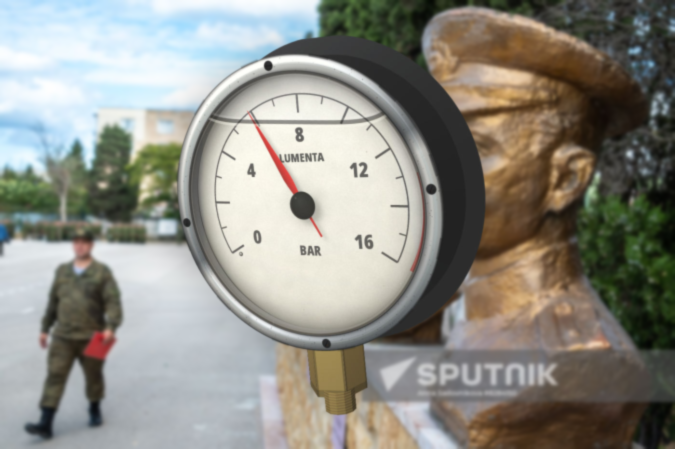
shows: 6 bar
